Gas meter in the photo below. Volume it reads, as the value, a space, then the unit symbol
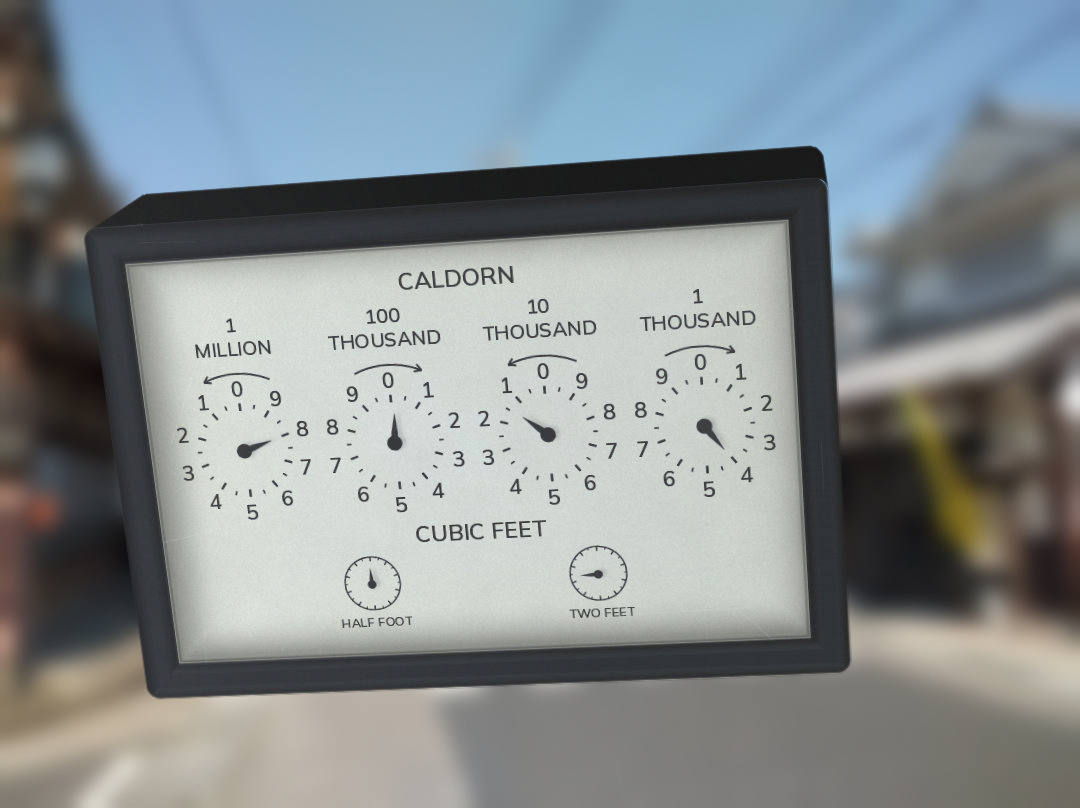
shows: 801400 ft³
